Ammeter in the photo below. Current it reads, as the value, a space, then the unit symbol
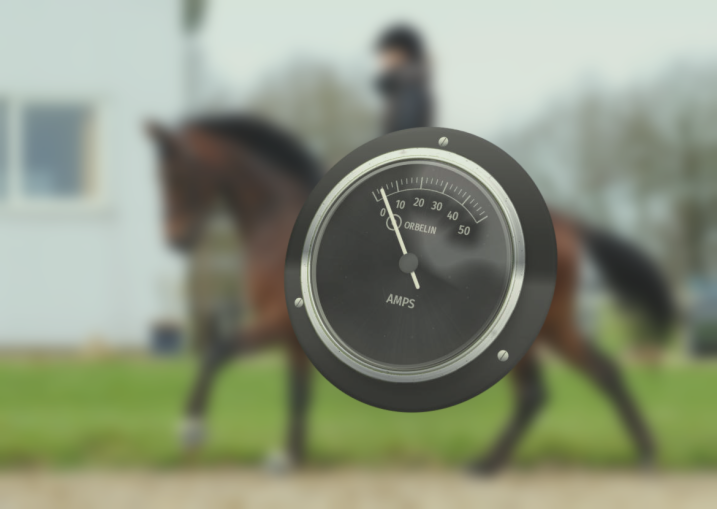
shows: 4 A
